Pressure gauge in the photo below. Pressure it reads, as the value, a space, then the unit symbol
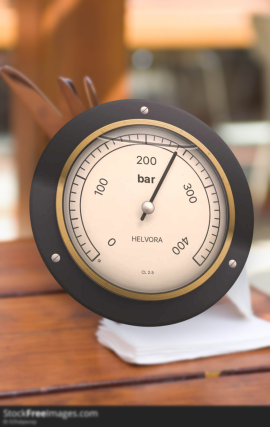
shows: 240 bar
